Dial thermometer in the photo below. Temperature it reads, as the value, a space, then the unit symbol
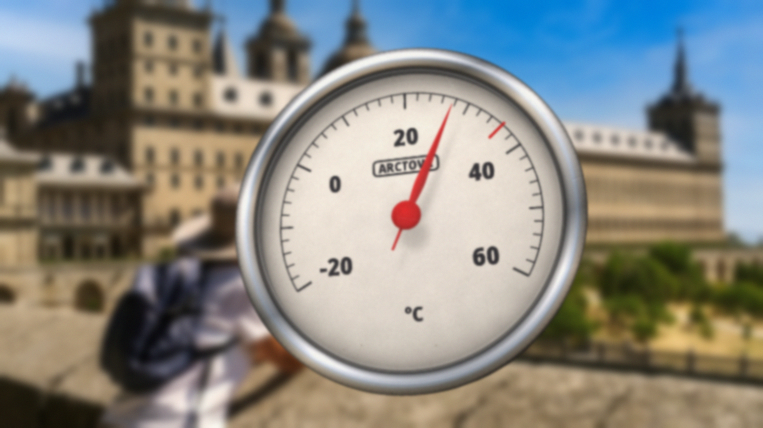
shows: 28 °C
